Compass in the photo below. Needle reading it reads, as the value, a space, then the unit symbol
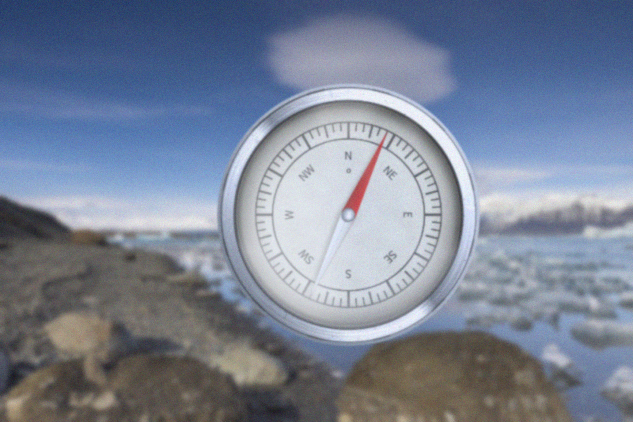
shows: 25 °
